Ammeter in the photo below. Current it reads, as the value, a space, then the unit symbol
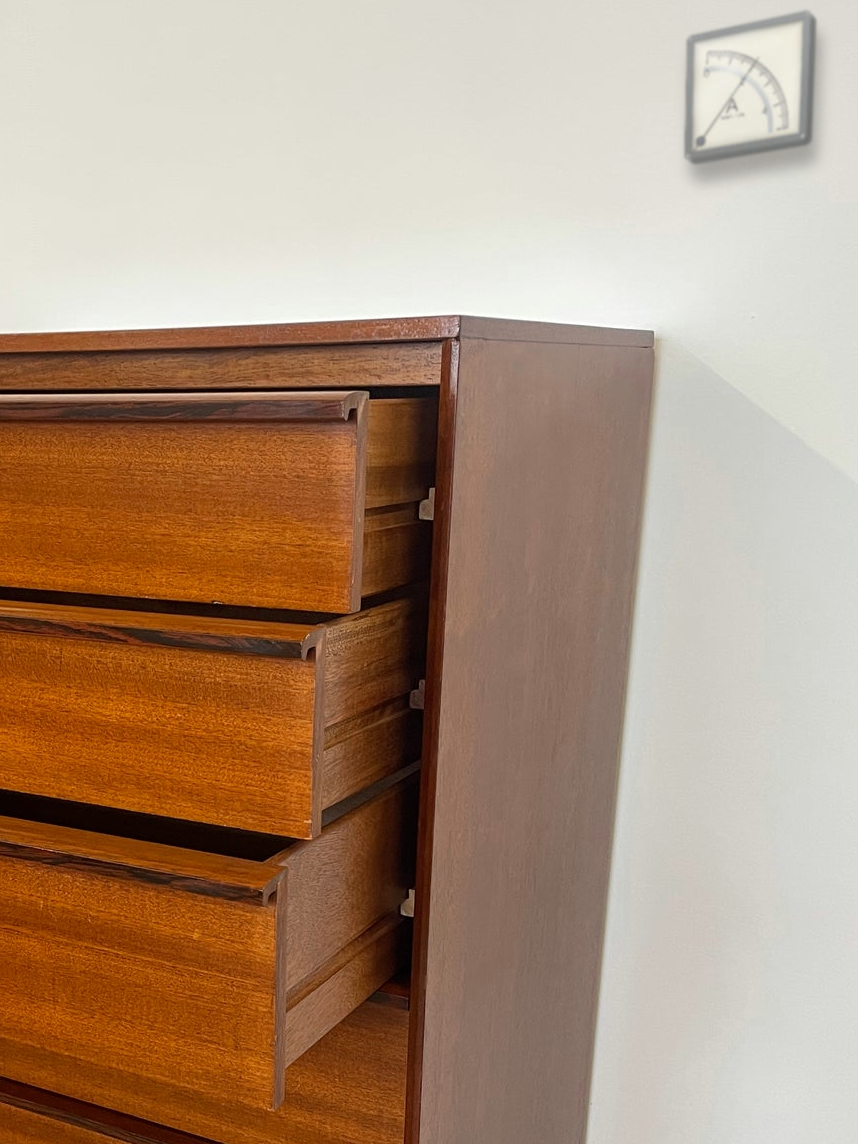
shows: 2 A
